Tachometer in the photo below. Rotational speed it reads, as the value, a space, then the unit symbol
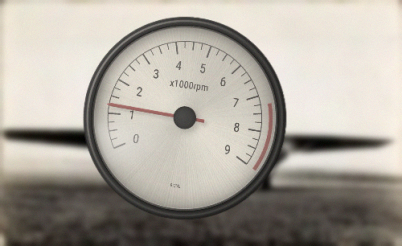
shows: 1250 rpm
